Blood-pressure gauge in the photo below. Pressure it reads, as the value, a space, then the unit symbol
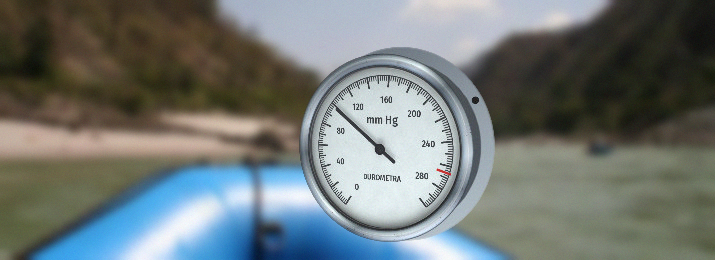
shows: 100 mmHg
